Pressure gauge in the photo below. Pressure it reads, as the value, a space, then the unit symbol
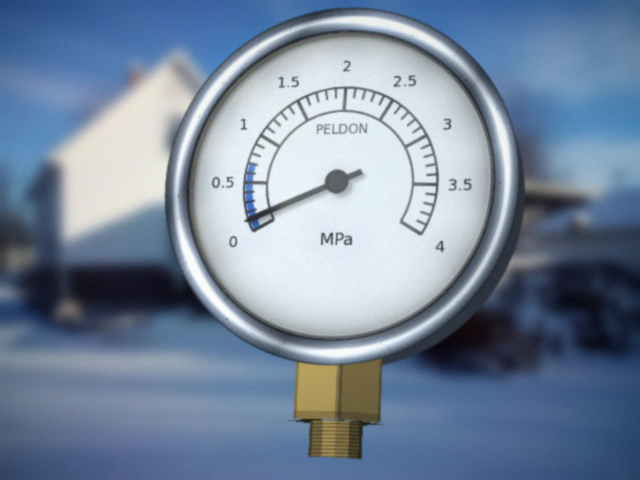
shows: 0.1 MPa
